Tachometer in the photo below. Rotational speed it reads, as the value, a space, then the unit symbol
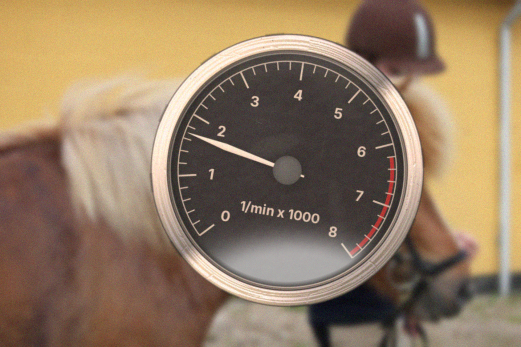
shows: 1700 rpm
